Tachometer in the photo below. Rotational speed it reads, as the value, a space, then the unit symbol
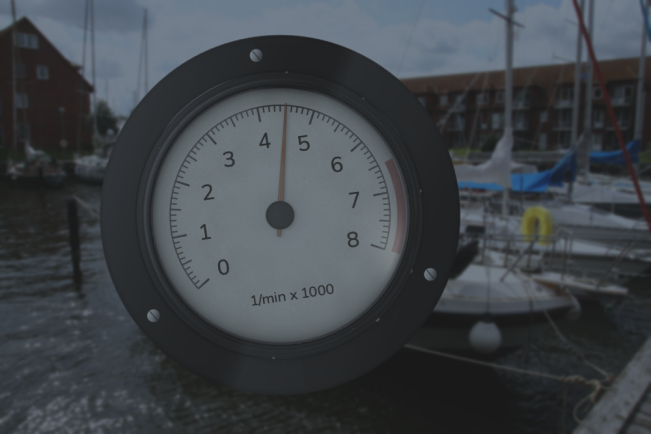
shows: 4500 rpm
